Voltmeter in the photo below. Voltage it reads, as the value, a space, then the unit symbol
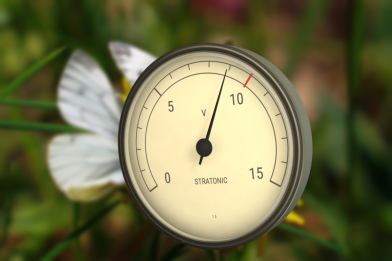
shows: 9 V
